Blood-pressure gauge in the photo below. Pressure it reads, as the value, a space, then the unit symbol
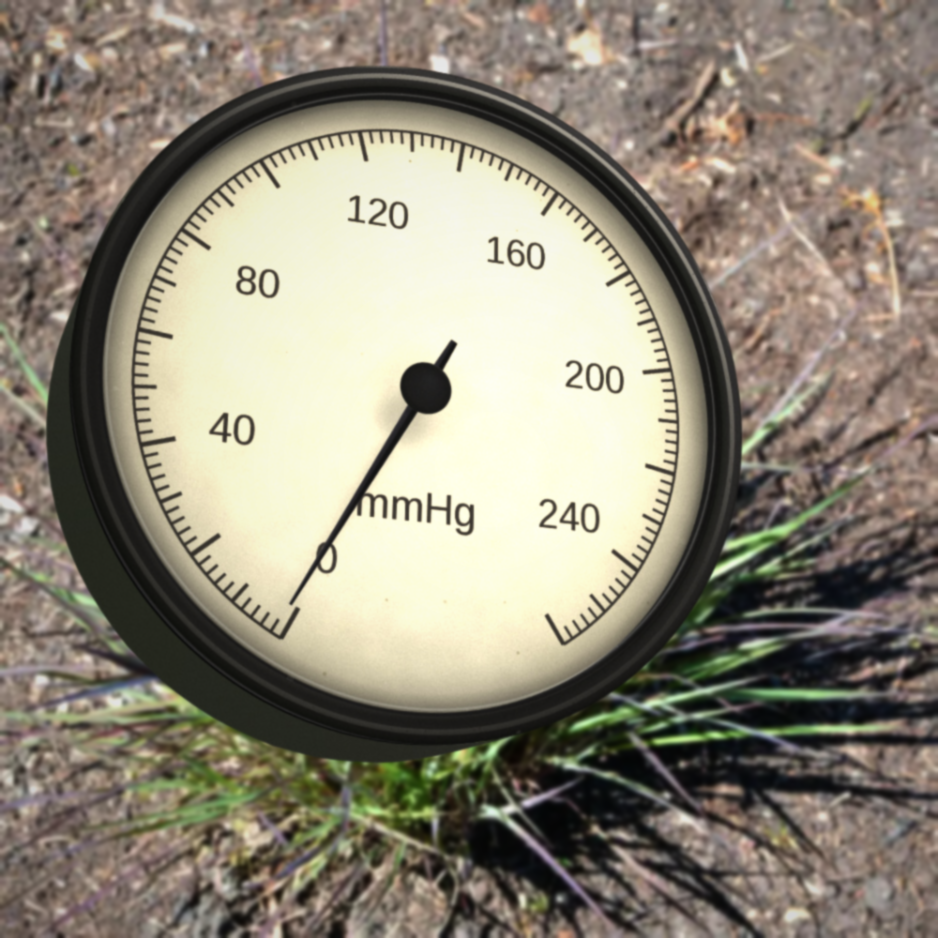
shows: 2 mmHg
